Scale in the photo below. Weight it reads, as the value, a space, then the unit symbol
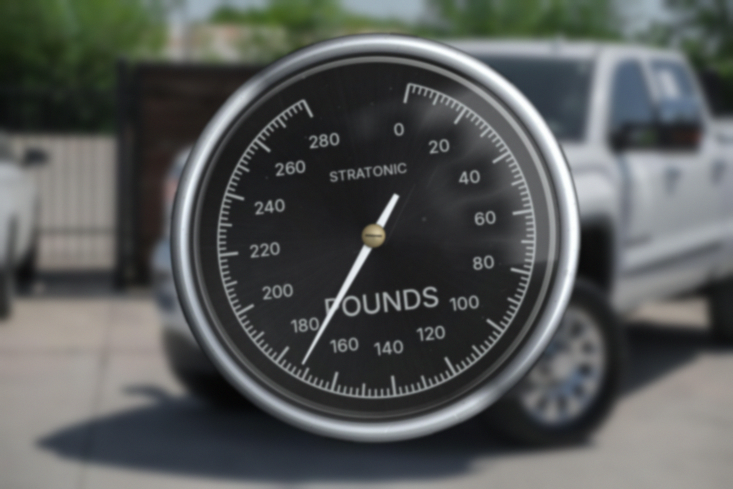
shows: 172 lb
